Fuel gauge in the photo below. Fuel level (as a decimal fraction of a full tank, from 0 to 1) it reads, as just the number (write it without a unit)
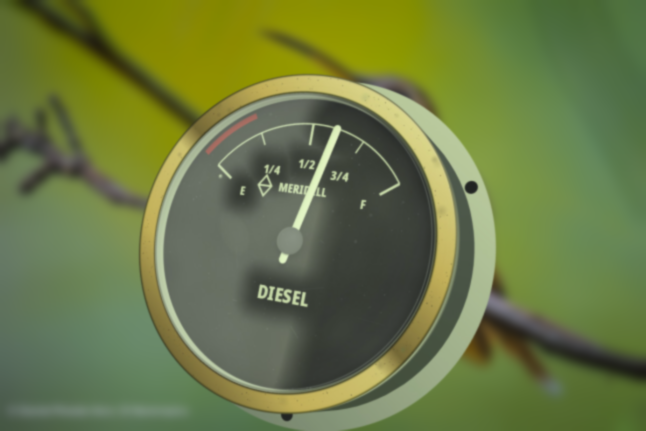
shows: 0.625
